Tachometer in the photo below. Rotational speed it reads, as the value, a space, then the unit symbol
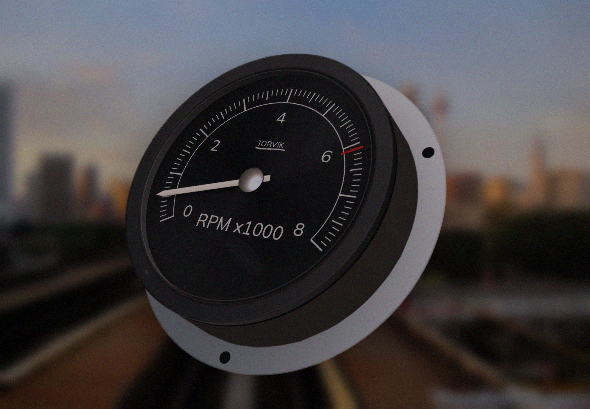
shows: 500 rpm
